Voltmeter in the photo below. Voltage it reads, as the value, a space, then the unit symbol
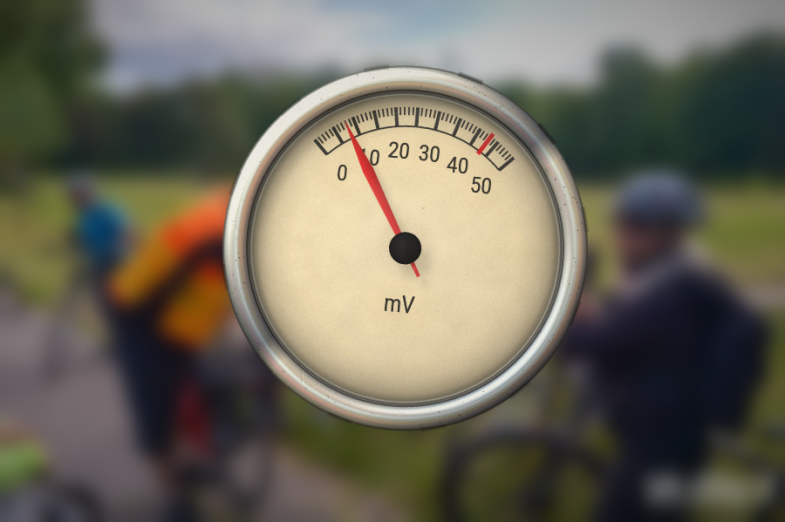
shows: 8 mV
